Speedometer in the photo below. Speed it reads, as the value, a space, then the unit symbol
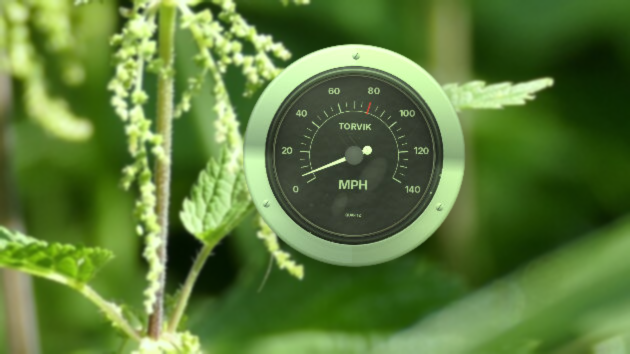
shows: 5 mph
